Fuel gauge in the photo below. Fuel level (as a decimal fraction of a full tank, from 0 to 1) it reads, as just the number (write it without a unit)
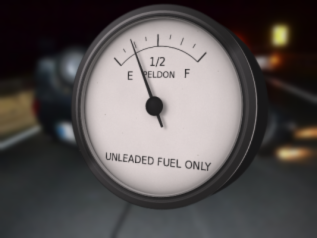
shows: 0.25
